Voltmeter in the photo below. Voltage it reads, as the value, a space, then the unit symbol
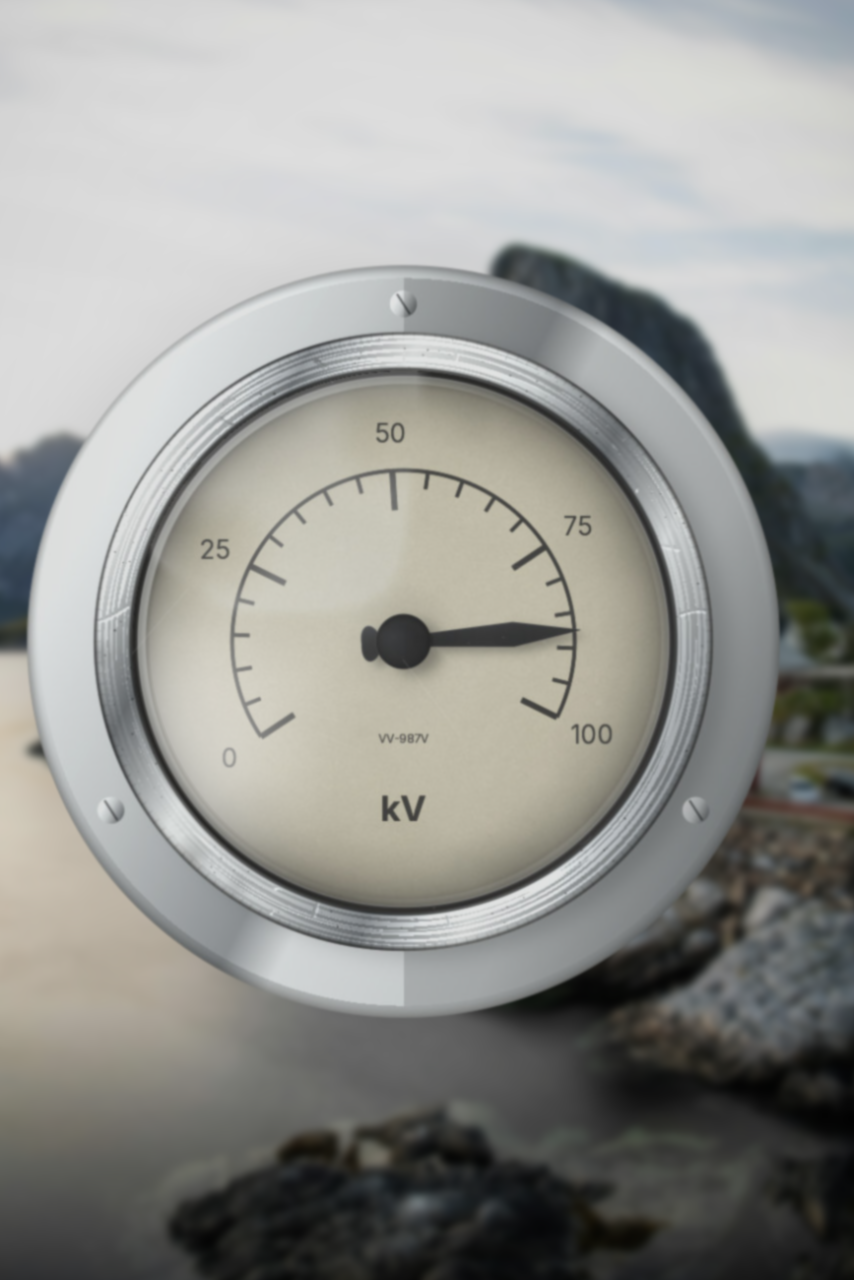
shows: 87.5 kV
